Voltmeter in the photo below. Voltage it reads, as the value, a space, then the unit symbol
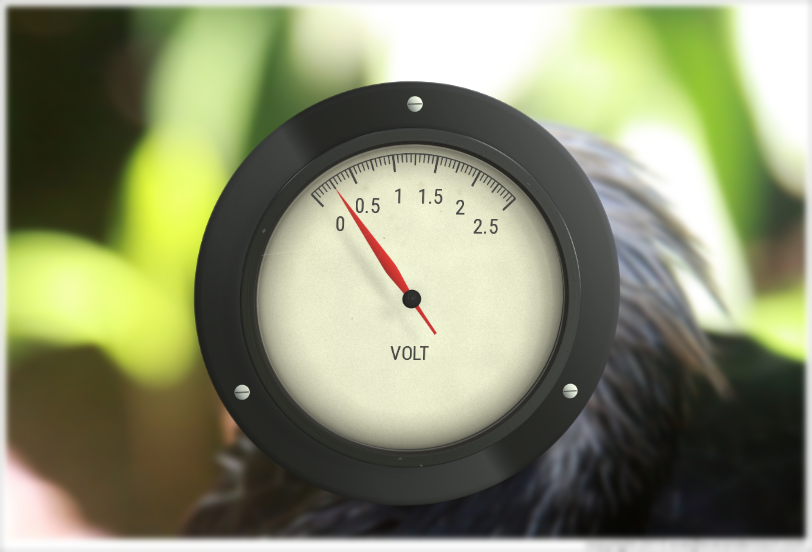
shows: 0.25 V
